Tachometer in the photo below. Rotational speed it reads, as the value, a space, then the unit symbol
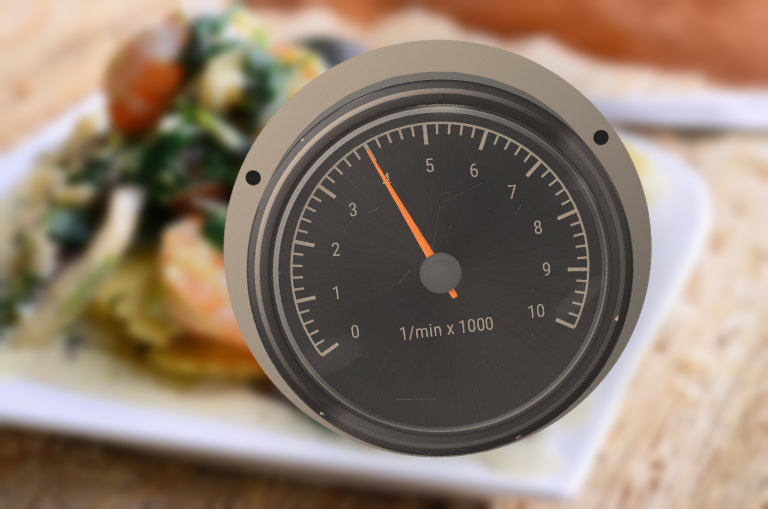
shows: 4000 rpm
